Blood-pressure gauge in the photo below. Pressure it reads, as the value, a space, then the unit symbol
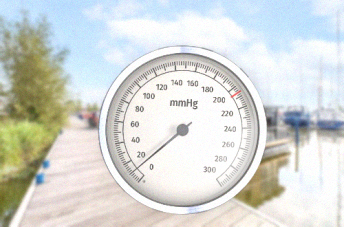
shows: 10 mmHg
